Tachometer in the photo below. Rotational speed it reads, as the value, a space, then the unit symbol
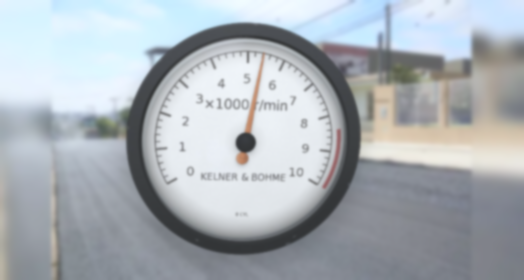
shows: 5400 rpm
